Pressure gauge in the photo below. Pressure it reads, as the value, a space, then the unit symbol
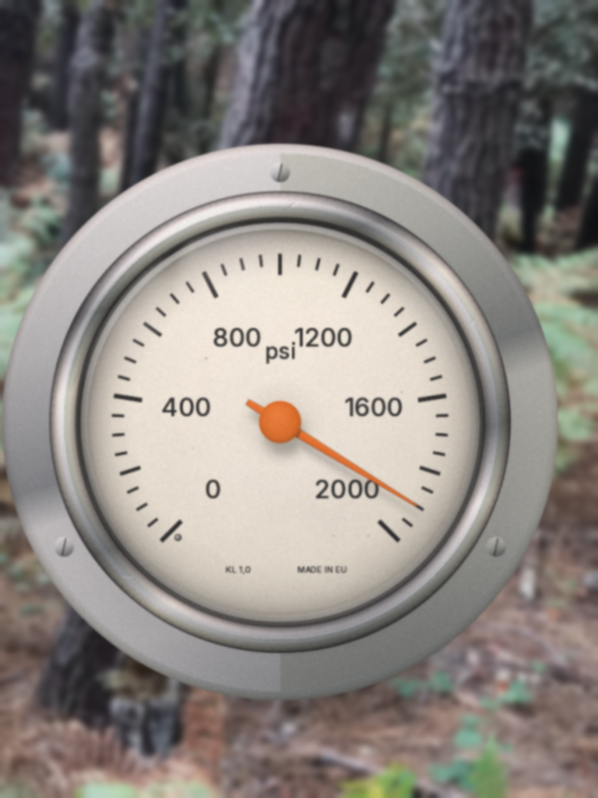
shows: 1900 psi
